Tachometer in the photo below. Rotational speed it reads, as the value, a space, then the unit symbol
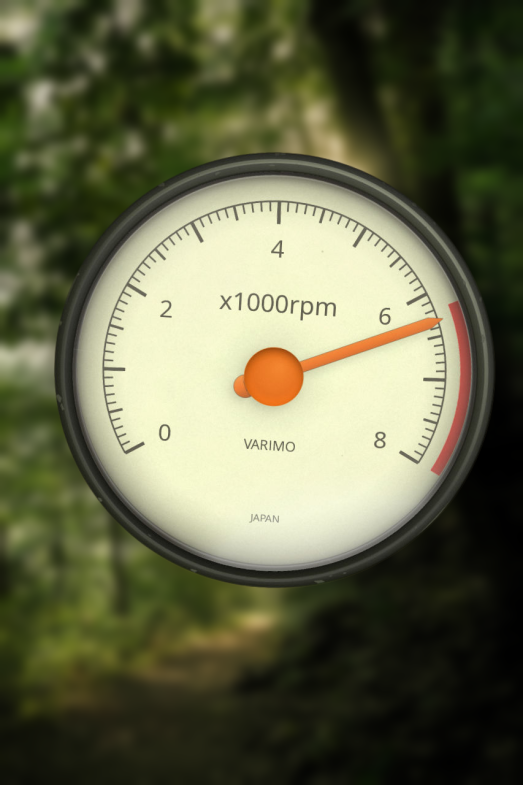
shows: 6300 rpm
